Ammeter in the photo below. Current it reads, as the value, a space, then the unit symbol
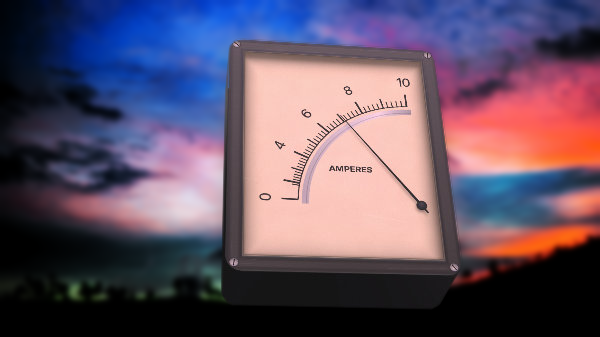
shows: 7 A
